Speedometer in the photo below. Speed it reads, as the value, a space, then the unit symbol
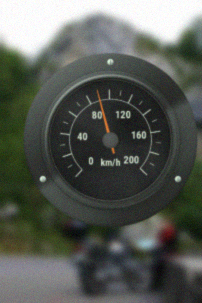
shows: 90 km/h
